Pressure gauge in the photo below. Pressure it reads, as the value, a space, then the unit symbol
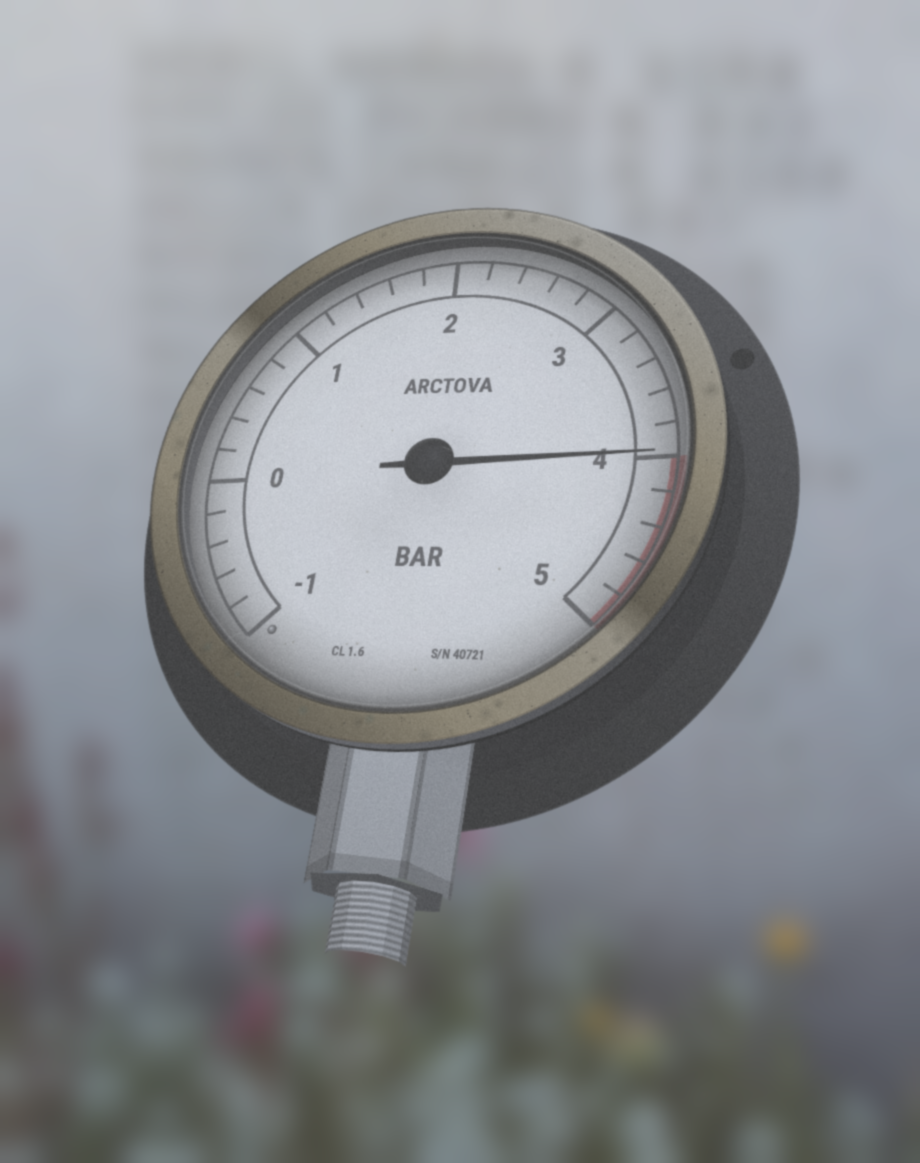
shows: 4 bar
